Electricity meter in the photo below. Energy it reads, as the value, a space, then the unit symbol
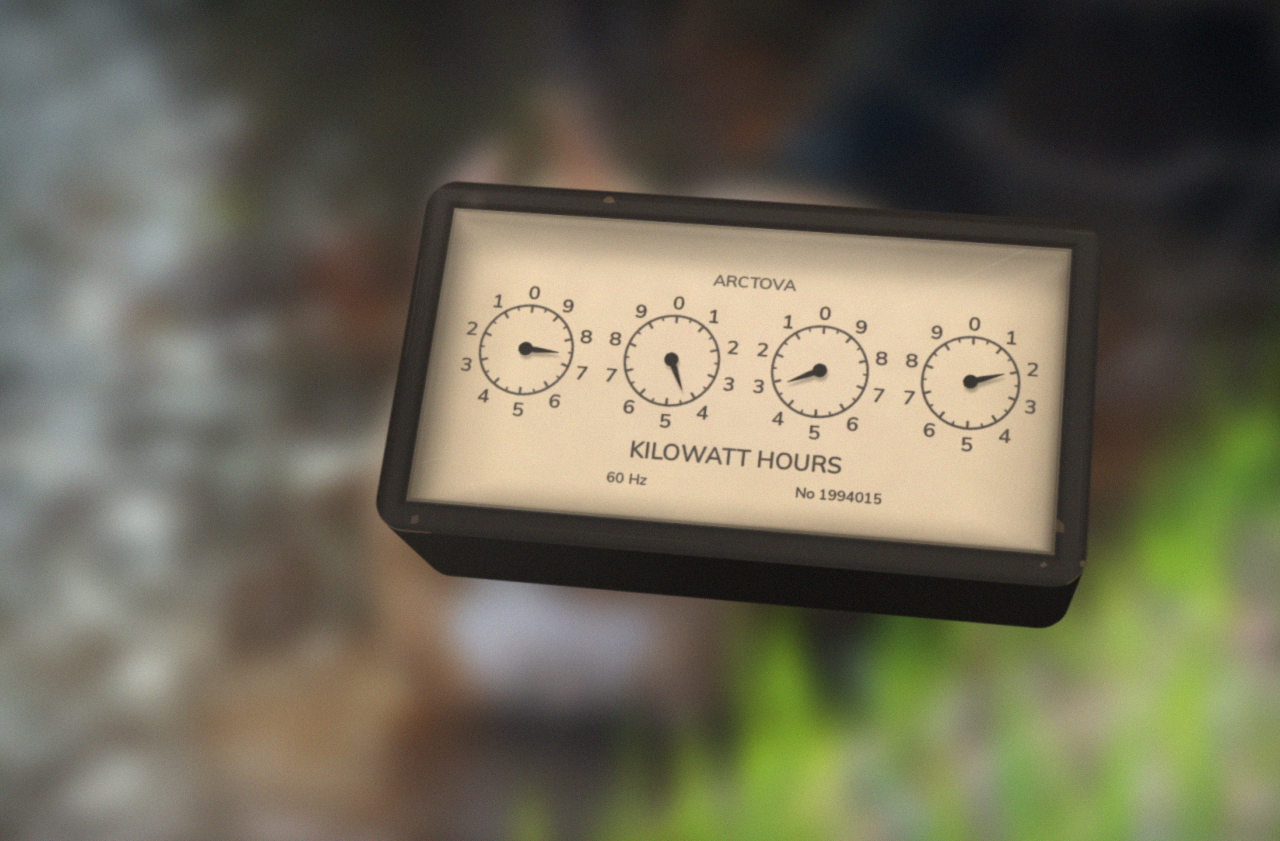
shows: 7432 kWh
